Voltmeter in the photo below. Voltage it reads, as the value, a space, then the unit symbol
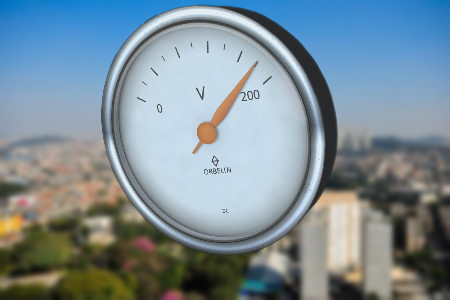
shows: 180 V
